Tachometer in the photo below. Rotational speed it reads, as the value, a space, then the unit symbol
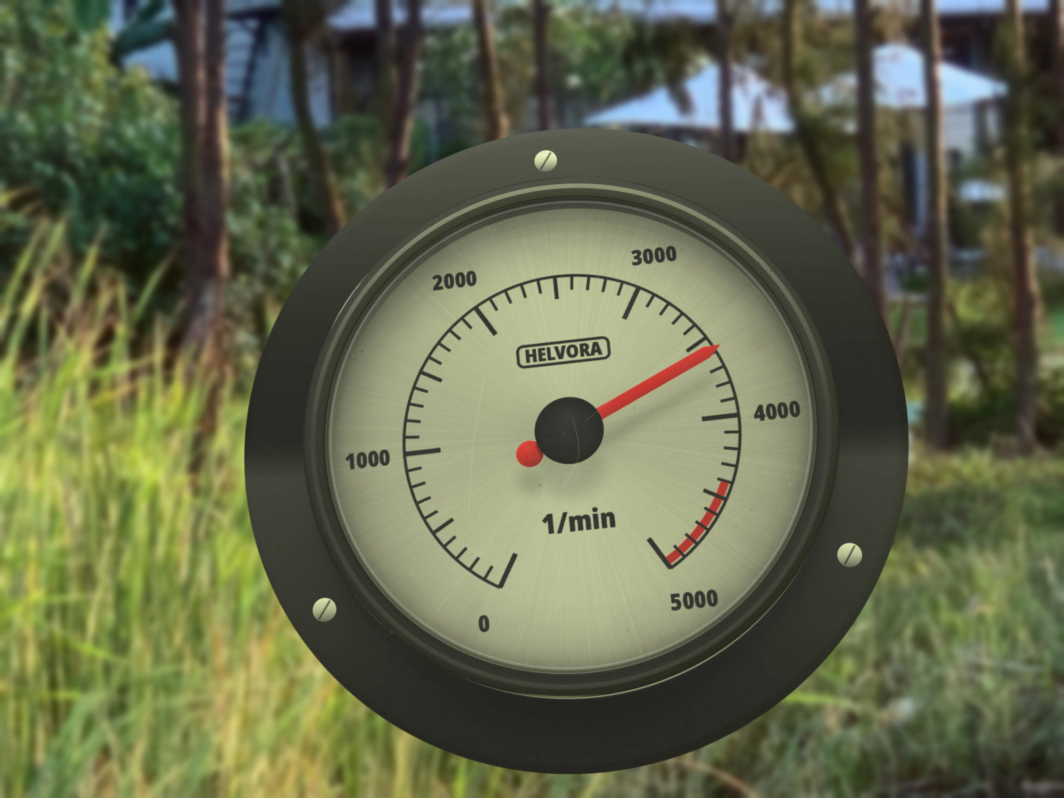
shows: 3600 rpm
